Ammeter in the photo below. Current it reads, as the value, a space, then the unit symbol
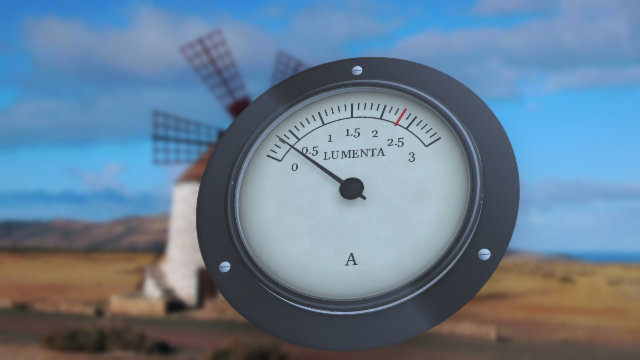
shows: 0.3 A
